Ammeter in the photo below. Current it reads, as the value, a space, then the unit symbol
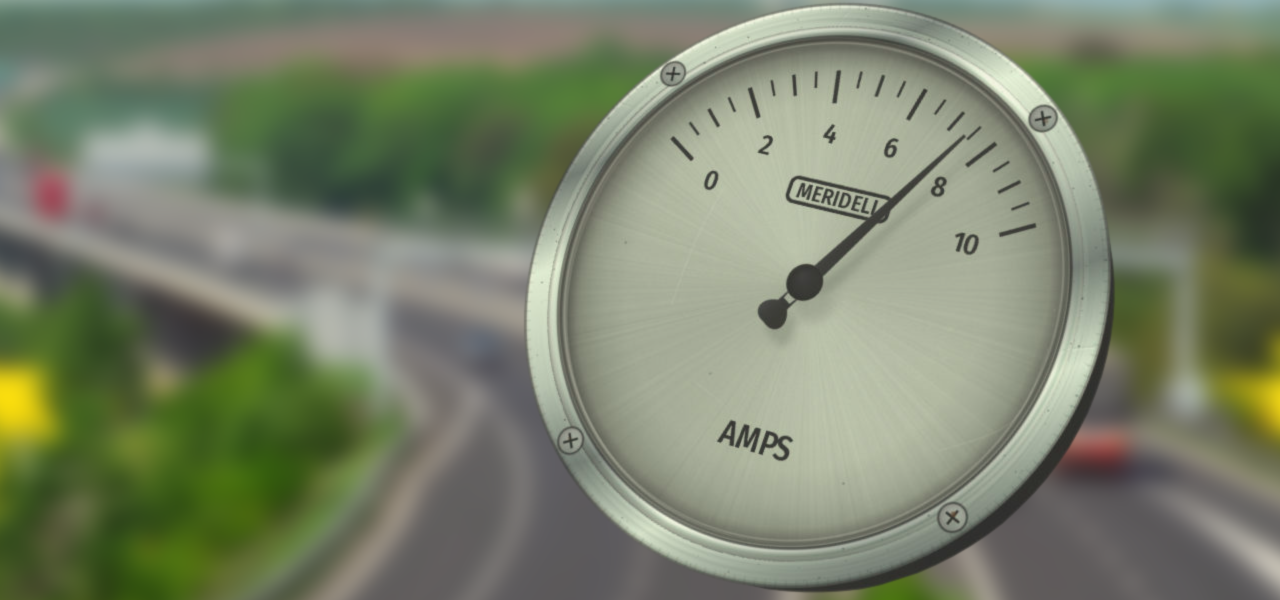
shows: 7.5 A
